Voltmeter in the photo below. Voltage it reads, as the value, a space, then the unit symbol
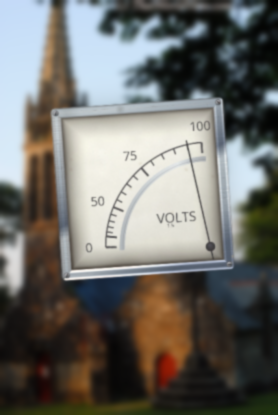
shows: 95 V
